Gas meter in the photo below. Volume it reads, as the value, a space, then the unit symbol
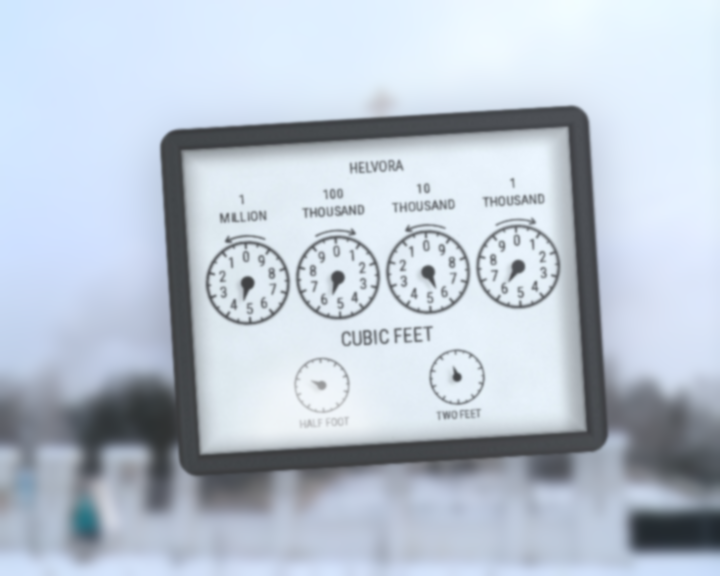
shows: 455600 ft³
